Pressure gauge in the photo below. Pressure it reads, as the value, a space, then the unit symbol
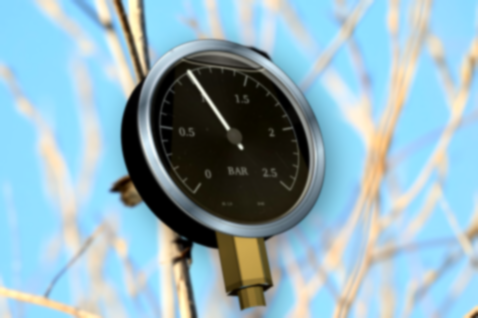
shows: 1 bar
